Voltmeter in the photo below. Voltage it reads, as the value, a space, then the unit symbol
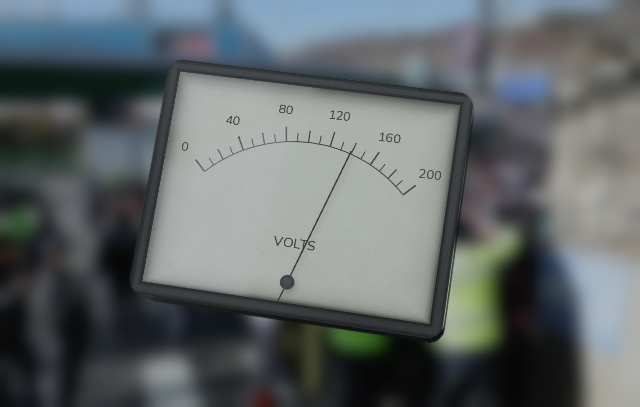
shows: 140 V
